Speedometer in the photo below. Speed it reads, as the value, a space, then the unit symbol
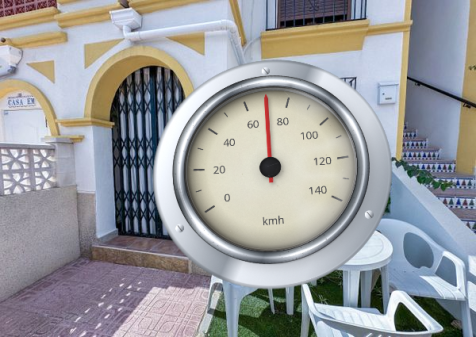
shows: 70 km/h
